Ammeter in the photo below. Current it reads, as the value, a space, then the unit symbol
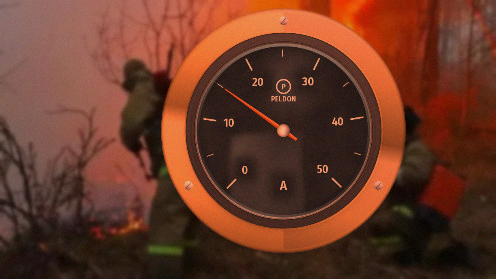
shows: 15 A
